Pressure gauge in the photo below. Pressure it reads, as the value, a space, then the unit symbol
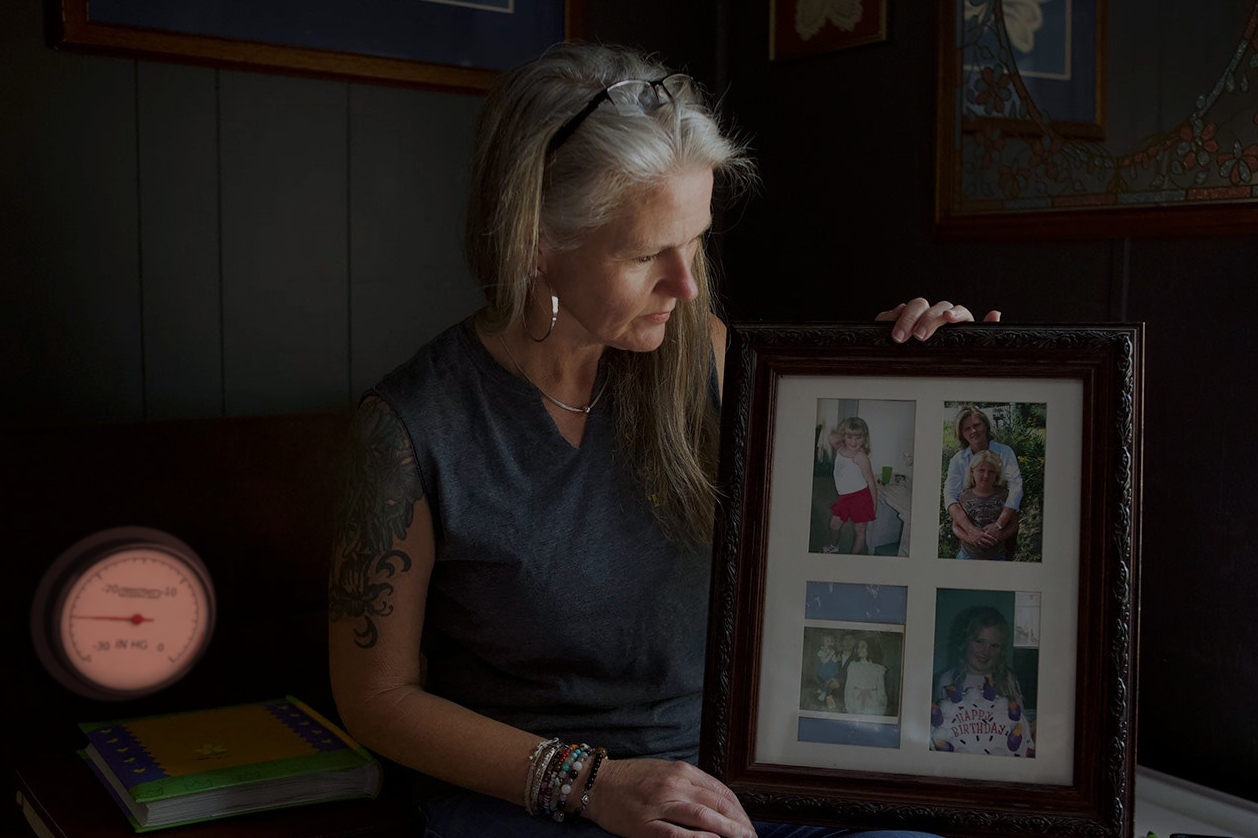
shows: -25 inHg
